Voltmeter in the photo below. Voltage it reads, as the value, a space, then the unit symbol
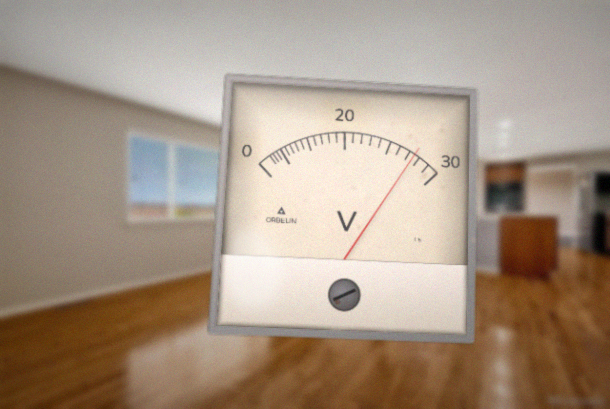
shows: 27.5 V
